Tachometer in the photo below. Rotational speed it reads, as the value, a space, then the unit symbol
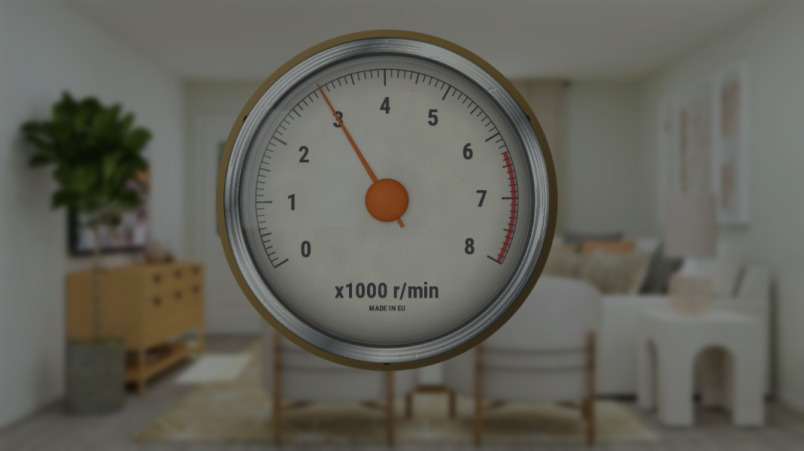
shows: 3000 rpm
